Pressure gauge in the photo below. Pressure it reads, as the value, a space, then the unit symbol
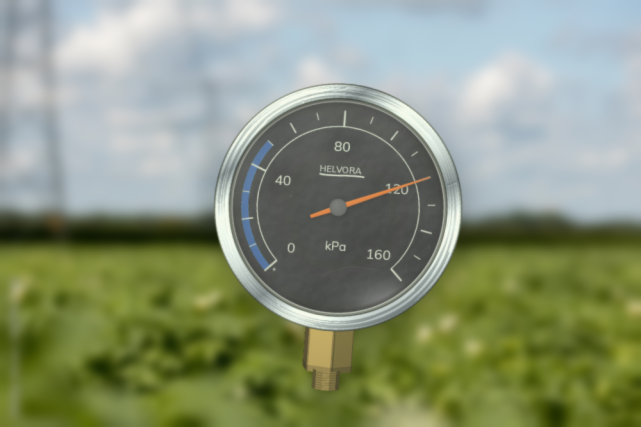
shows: 120 kPa
